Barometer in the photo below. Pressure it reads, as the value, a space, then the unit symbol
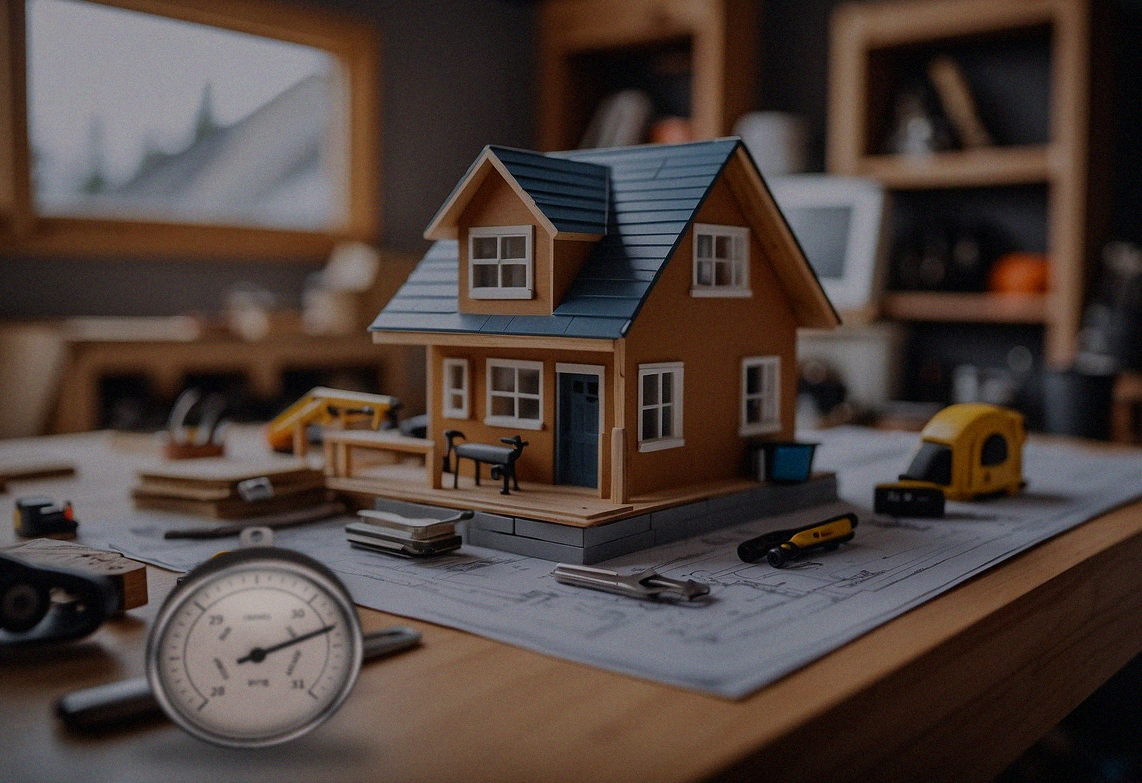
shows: 30.3 inHg
